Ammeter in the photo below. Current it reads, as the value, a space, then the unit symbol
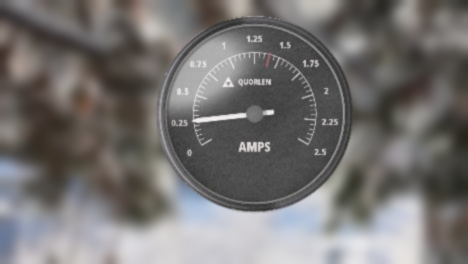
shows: 0.25 A
